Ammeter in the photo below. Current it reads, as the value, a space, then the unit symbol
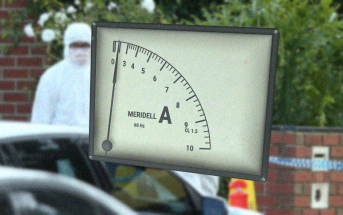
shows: 2 A
